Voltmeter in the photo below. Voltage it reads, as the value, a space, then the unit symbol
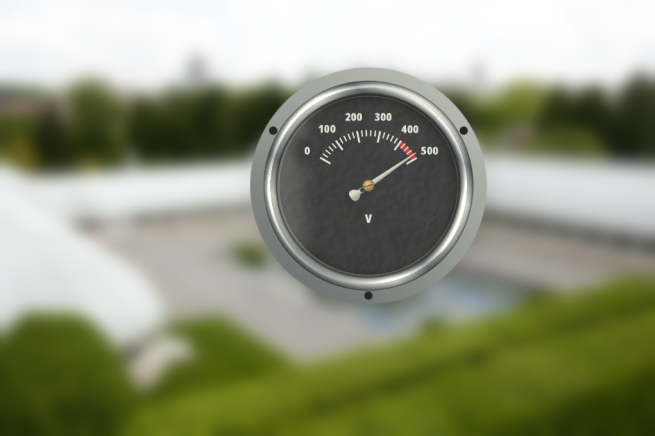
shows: 480 V
